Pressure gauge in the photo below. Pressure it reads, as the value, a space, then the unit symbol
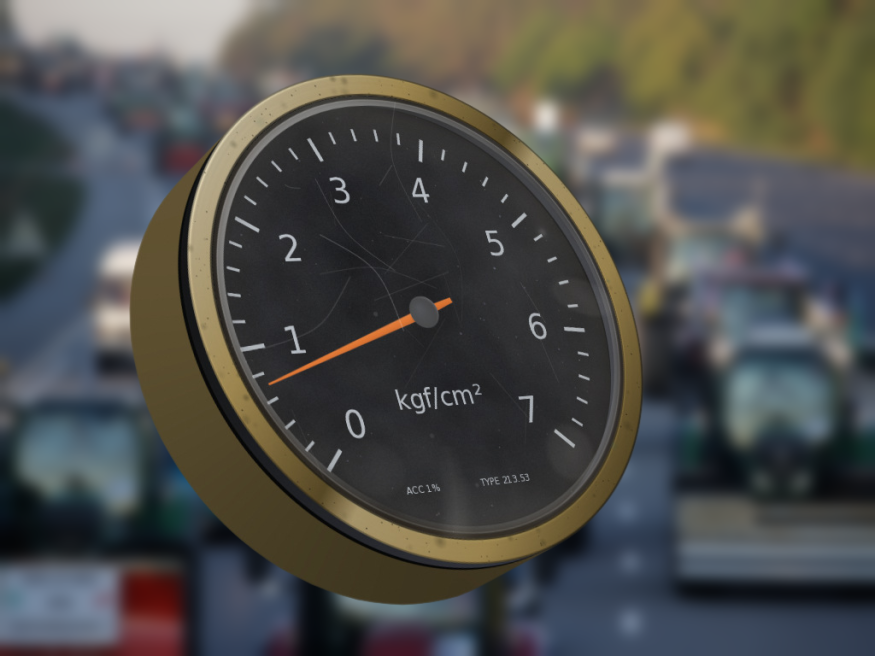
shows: 0.7 kg/cm²
